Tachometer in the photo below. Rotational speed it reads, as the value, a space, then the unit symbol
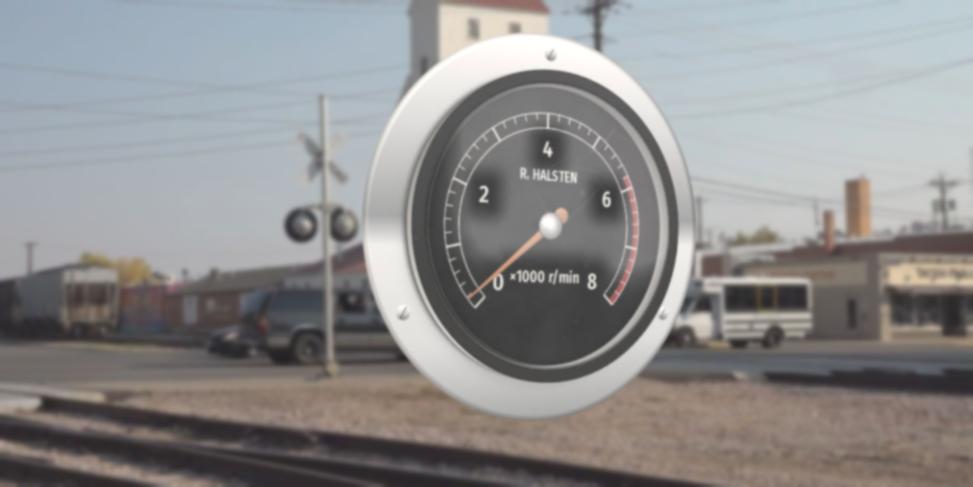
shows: 200 rpm
